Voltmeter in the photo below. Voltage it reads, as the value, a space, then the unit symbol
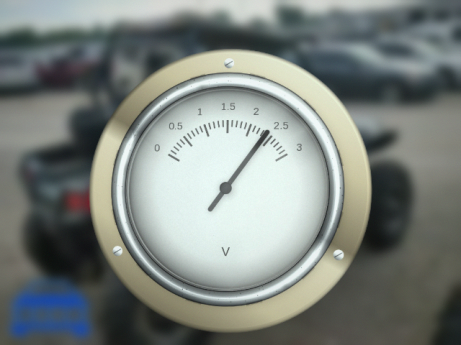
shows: 2.4 V
